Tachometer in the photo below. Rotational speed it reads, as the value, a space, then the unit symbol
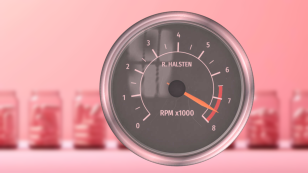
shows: 7500 rpm
